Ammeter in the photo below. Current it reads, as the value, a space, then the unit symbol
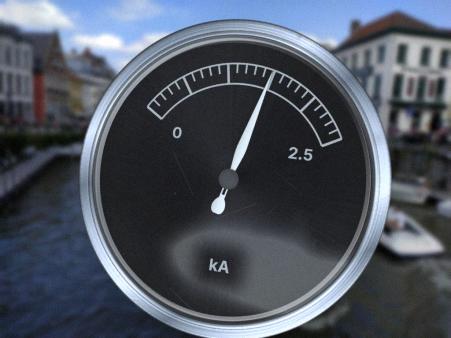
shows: 1.5 kA
